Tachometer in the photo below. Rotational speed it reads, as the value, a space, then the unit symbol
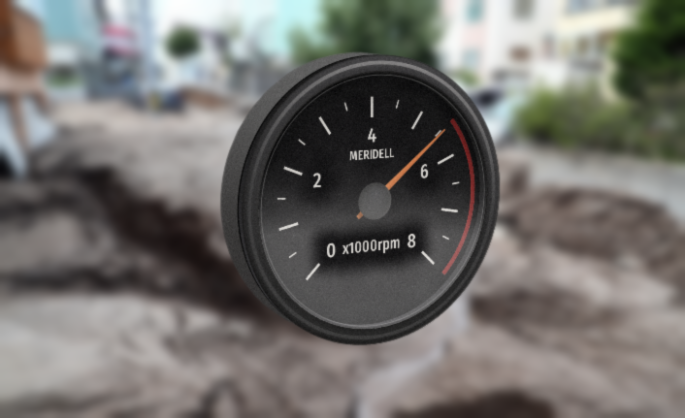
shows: 5500 rpm
